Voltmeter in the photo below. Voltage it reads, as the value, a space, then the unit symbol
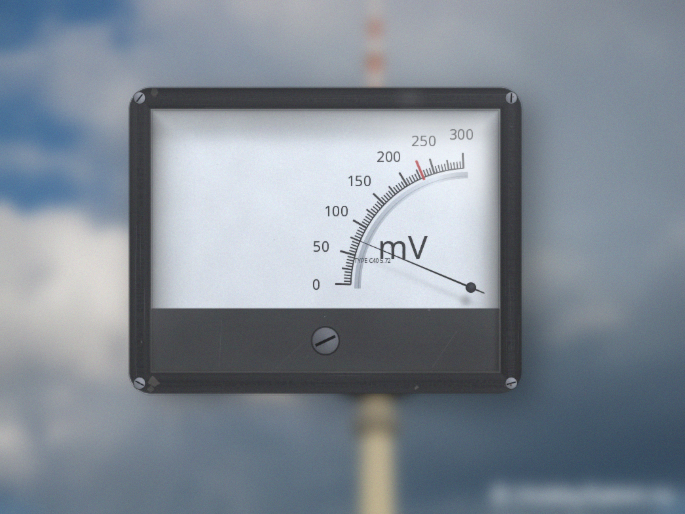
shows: 75 mV
